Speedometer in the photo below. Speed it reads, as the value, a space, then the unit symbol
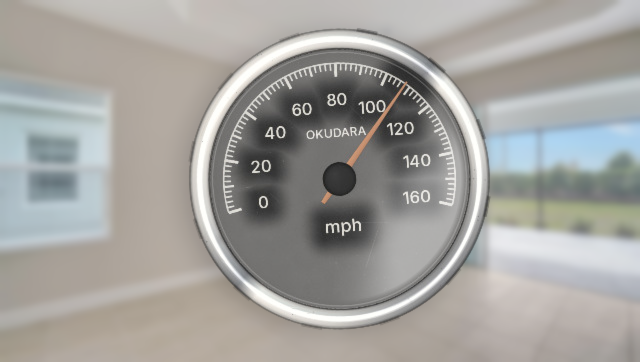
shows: 108 mph
